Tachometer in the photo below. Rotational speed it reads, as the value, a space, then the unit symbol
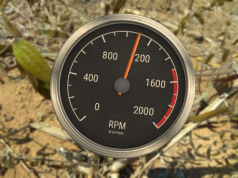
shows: 1100 rpm
